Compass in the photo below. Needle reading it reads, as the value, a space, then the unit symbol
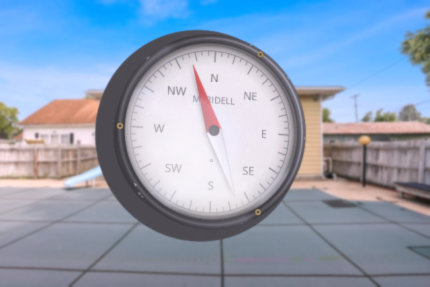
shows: 340 °
